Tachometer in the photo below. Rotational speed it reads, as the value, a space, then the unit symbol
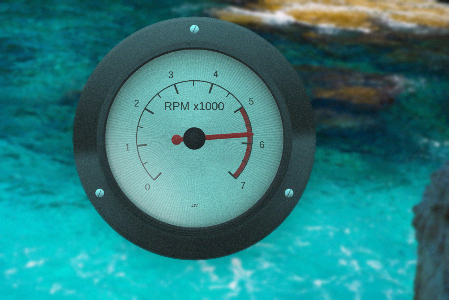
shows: 5750 rpm
